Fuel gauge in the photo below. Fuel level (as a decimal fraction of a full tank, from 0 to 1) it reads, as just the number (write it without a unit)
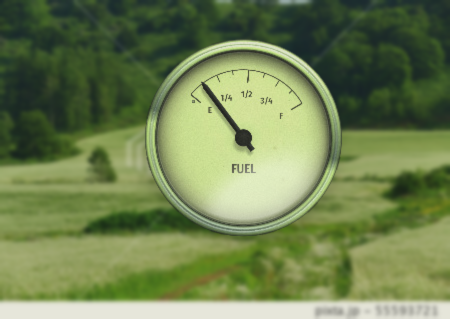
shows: 0.125
